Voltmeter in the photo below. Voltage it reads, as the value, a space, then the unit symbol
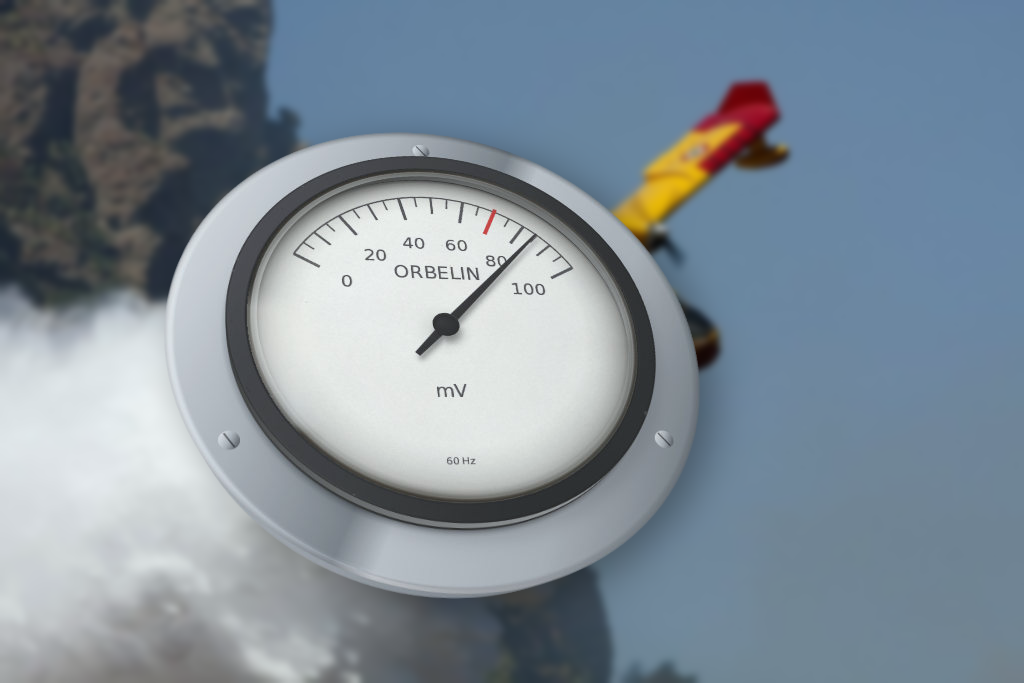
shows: 85 mV
